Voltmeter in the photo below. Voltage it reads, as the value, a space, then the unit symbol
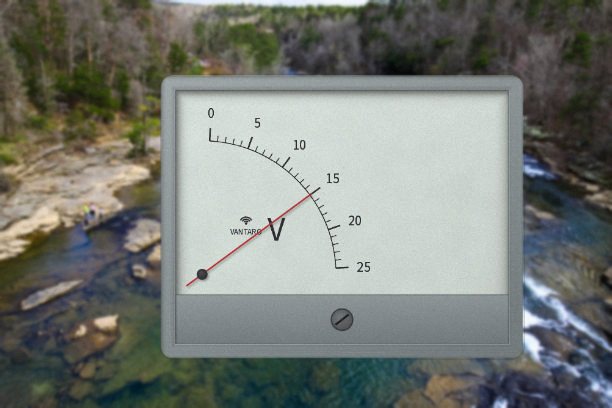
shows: 15 V
